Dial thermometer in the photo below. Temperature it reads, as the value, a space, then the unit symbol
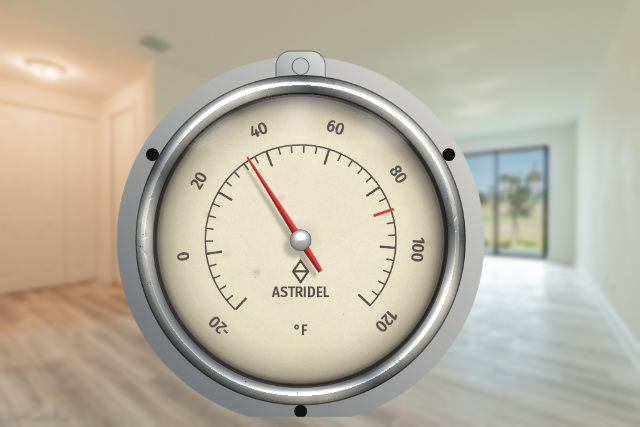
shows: 34 °F
